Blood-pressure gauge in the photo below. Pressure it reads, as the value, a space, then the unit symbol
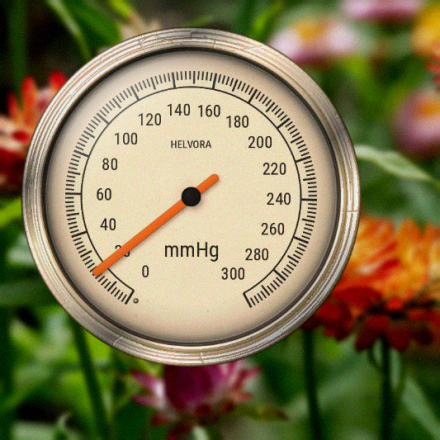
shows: 20 mmHg
